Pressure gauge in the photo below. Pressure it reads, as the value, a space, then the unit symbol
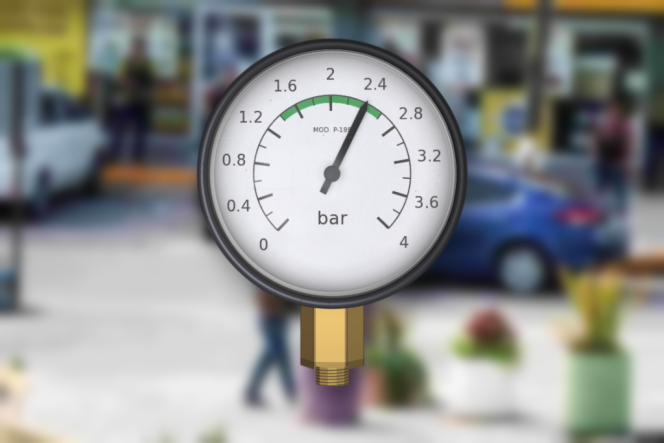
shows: 2.4 bar
